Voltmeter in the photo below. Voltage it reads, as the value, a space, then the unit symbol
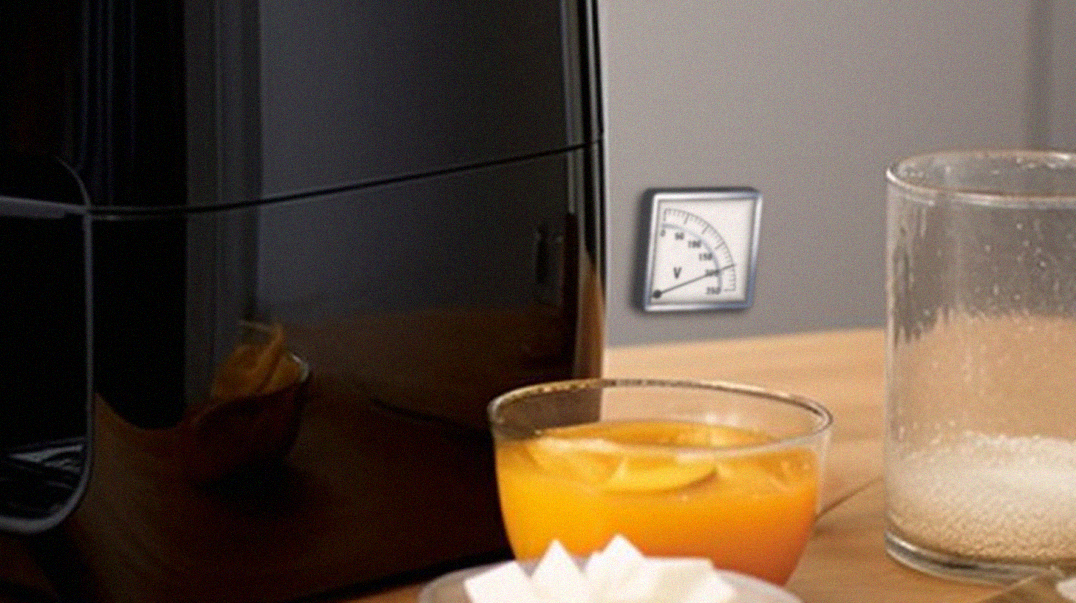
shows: 200 V
